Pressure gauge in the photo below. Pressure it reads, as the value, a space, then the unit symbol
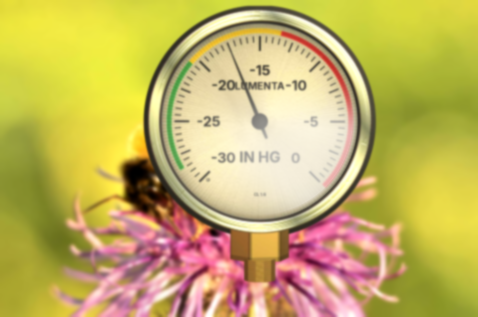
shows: -17.5 inHg
